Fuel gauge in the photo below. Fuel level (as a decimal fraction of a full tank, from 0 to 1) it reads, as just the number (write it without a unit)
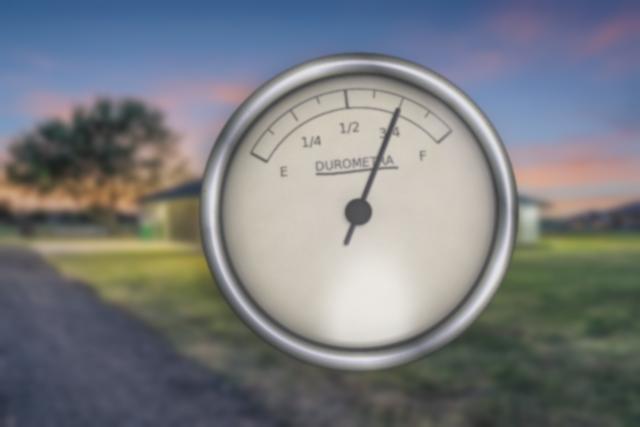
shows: 0.75
